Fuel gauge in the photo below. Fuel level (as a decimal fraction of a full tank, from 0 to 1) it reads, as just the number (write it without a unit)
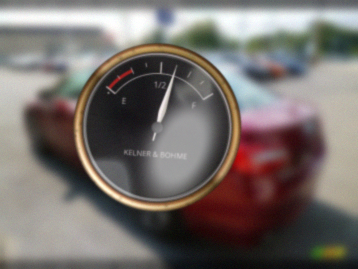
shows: 0.625
